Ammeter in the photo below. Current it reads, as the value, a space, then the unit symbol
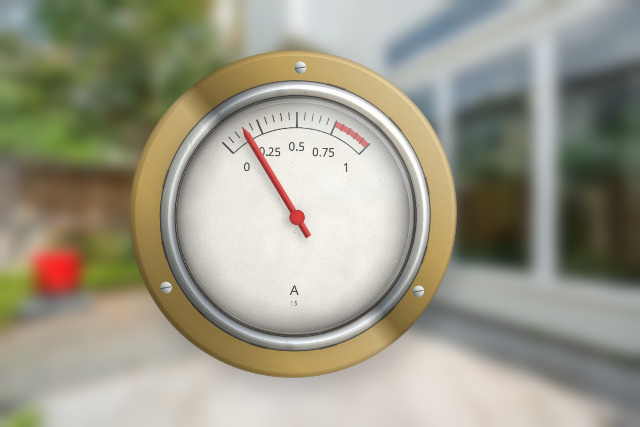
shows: 0.15 A
